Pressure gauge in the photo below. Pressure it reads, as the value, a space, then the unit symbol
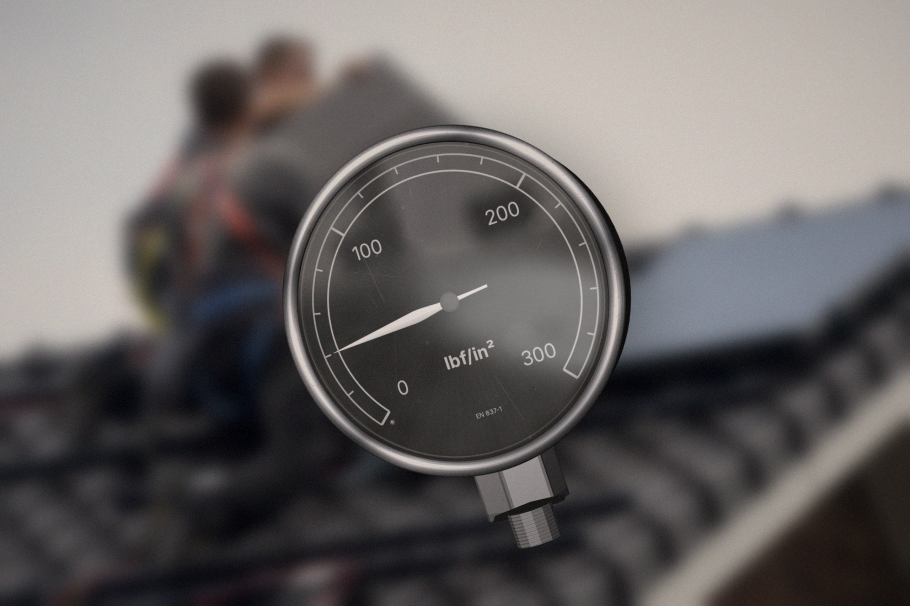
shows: 40 psi
